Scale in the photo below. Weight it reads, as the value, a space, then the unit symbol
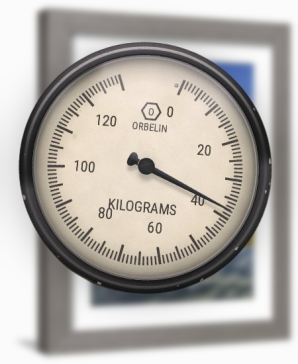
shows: 38 kg
